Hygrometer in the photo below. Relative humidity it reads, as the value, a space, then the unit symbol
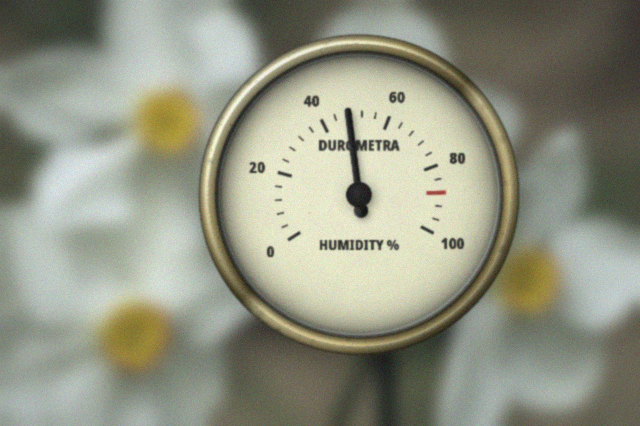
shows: 48 %
